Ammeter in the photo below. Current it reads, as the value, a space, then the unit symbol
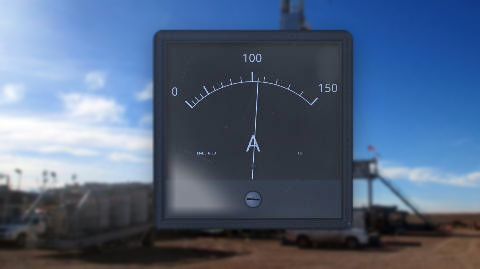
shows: 105 A
